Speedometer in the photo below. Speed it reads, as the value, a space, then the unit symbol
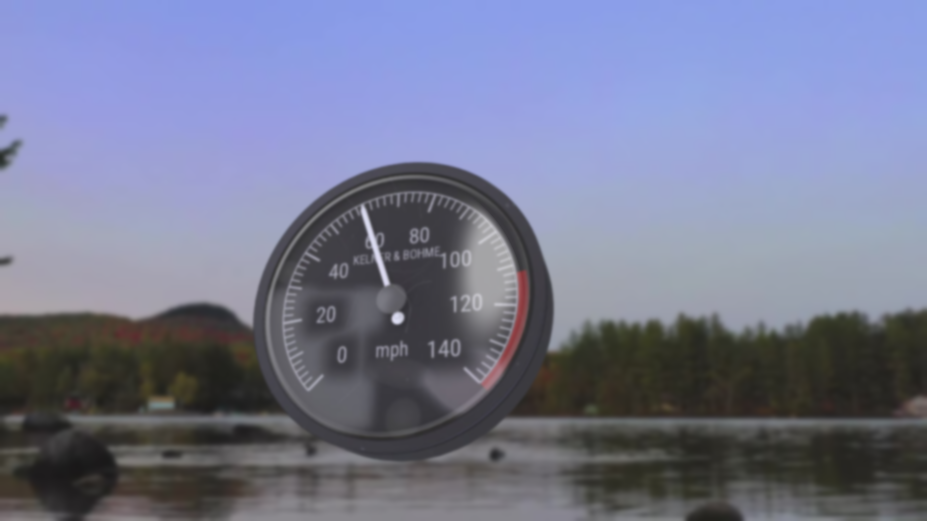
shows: 60 mph
